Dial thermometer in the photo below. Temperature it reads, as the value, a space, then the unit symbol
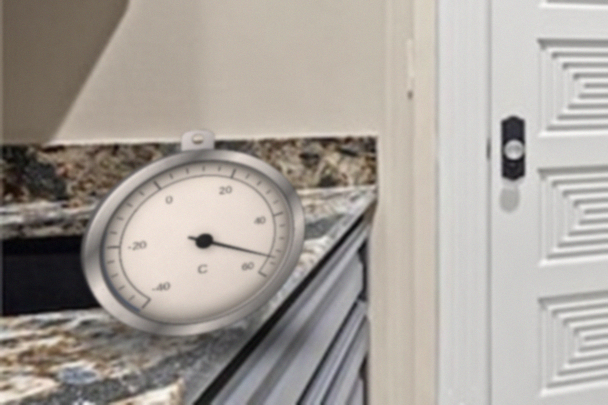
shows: 54 °C
